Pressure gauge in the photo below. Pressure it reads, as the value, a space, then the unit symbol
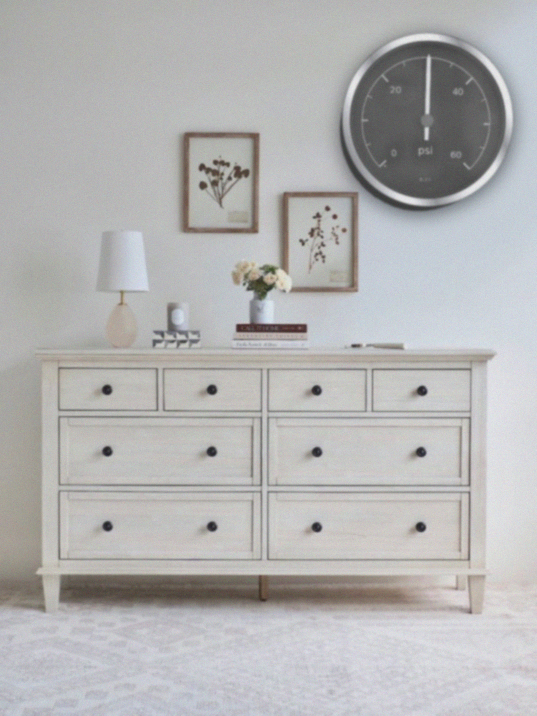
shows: 30 psi
